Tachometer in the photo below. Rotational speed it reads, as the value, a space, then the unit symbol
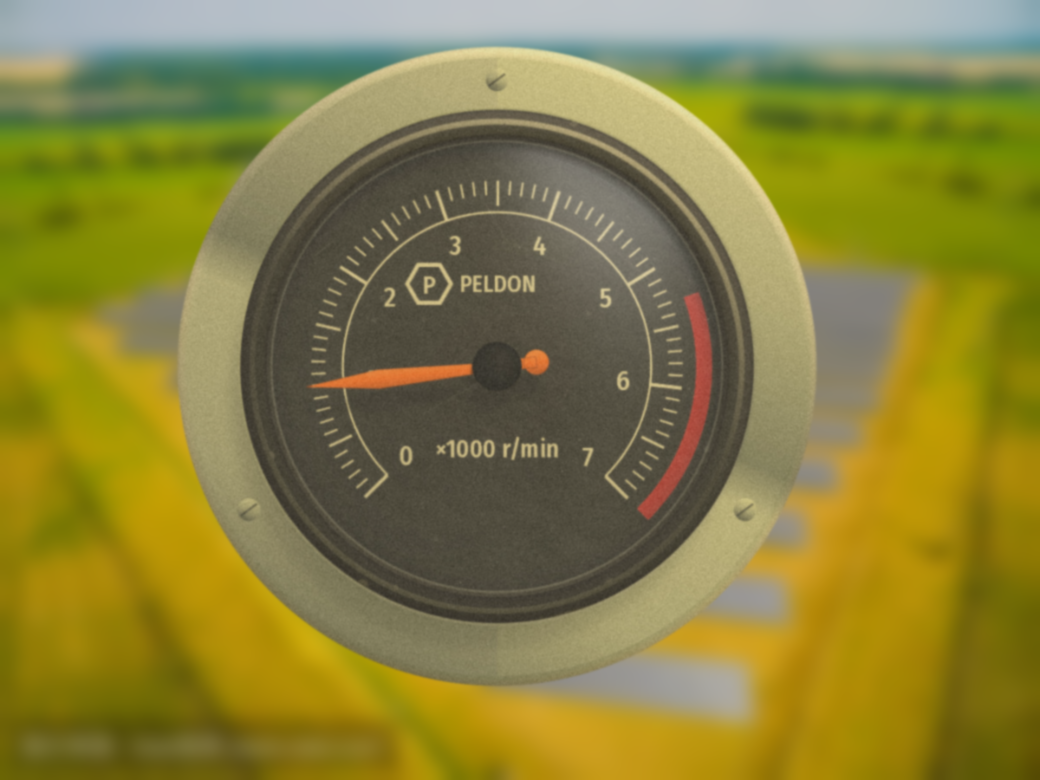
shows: 1000 rpm
